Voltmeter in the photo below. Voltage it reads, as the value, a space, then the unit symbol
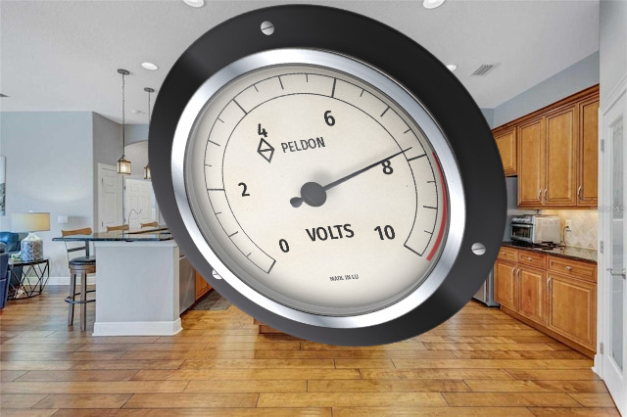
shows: 7.75 V
